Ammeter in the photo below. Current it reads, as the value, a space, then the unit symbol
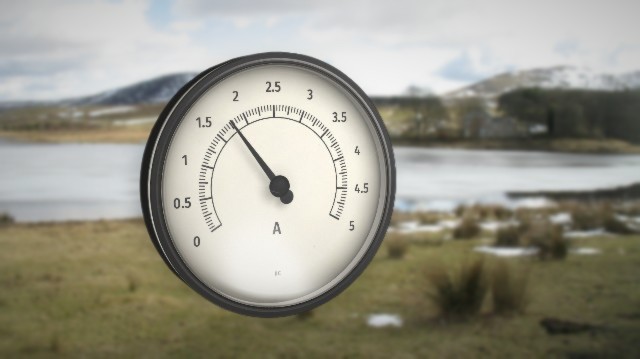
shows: 1.75 A
